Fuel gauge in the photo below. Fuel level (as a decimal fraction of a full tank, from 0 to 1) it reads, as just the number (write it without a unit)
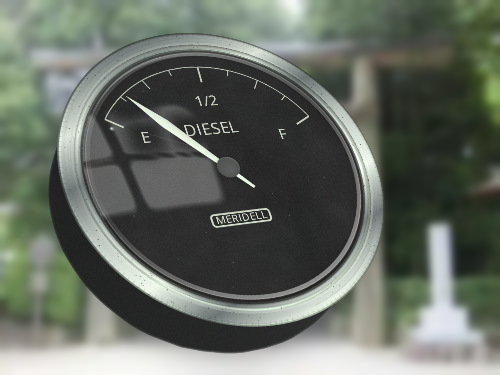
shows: 0.125
